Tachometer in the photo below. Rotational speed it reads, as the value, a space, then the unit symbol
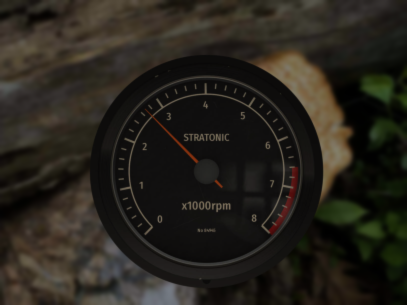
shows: 2700 rpm
